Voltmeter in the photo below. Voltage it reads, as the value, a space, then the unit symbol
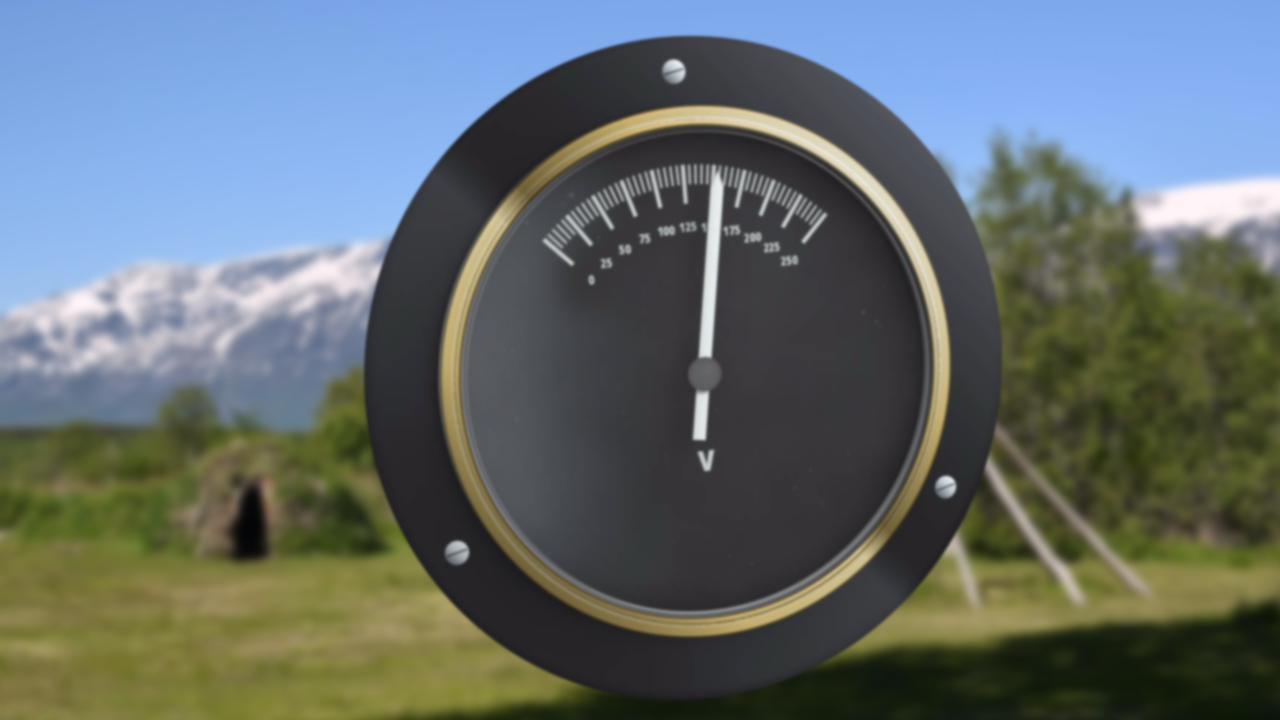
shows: 150 V
